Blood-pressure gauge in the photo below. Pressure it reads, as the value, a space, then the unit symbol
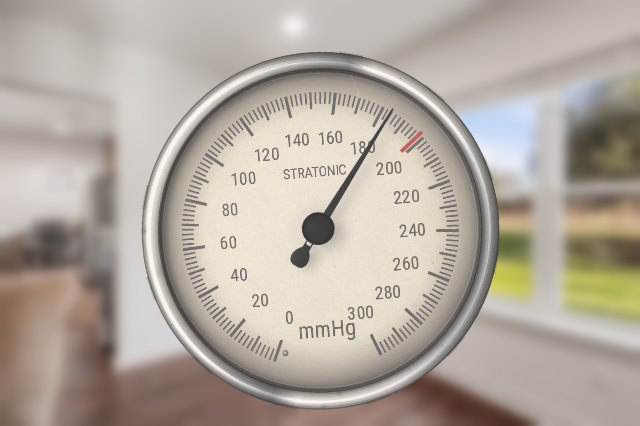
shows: 184 mmHg
